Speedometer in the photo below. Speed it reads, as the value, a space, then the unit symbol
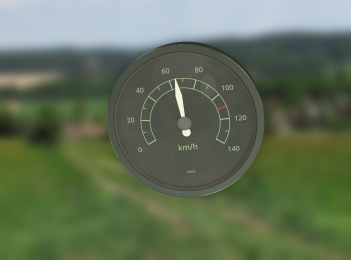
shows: 65 km/h
